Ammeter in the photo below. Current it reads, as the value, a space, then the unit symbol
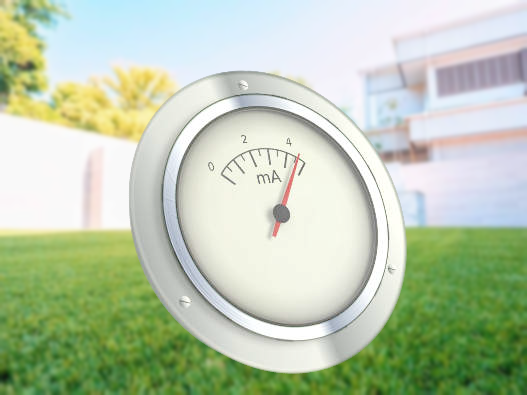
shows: 4.5 mA
